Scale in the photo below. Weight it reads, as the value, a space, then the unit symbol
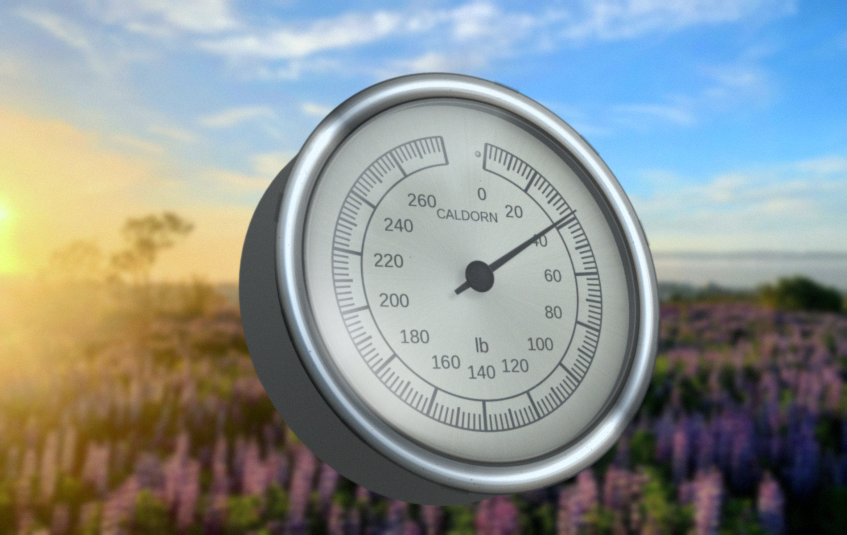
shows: 38 lb
